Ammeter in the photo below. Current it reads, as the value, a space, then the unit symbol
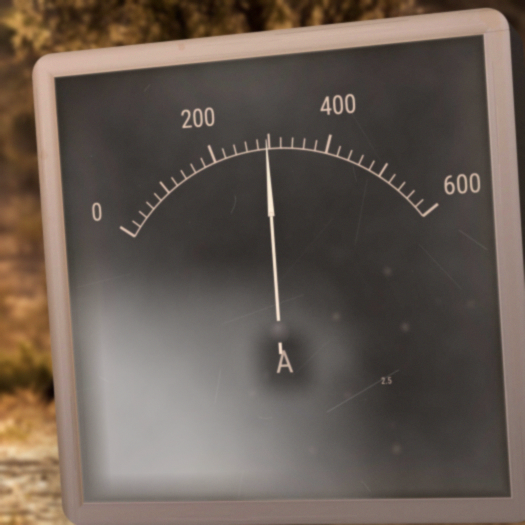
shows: 300 A
